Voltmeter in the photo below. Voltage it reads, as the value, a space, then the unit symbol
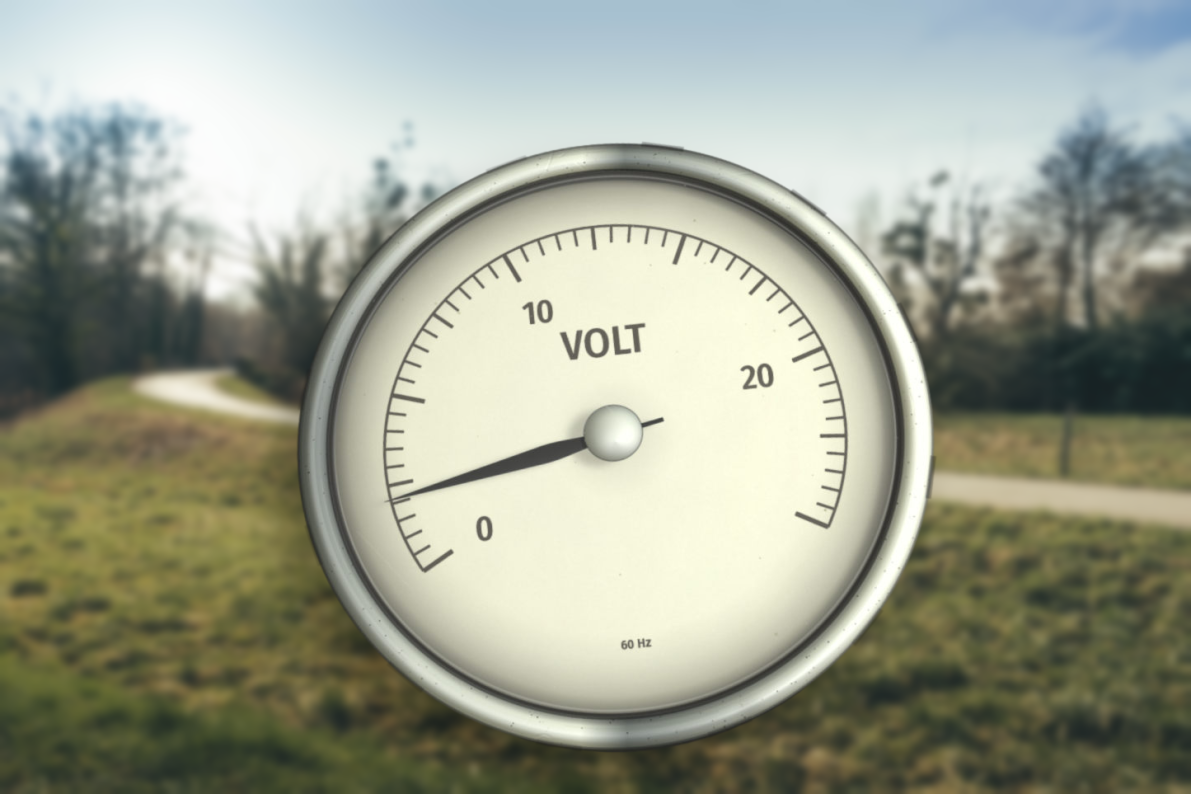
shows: 2 V
